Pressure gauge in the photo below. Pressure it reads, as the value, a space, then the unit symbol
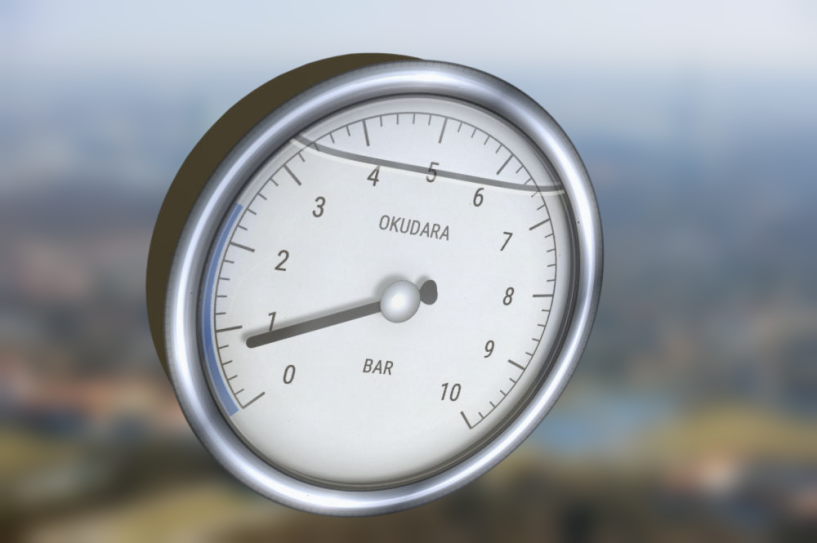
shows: 0.8 bar
